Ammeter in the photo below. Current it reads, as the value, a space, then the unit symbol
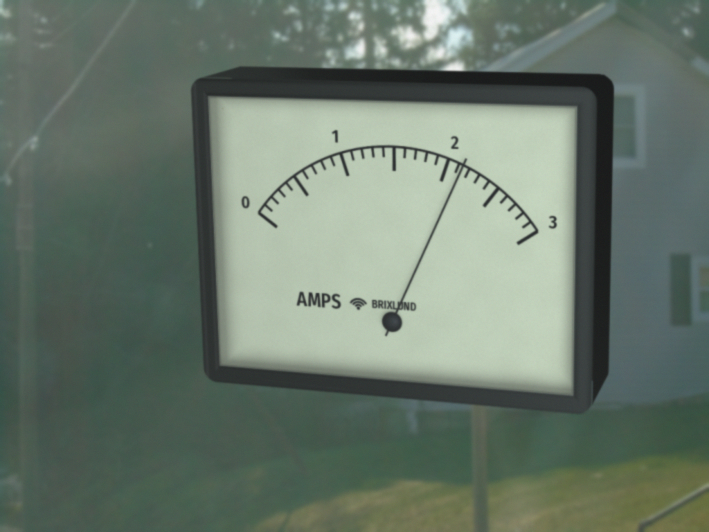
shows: 2.15 A
